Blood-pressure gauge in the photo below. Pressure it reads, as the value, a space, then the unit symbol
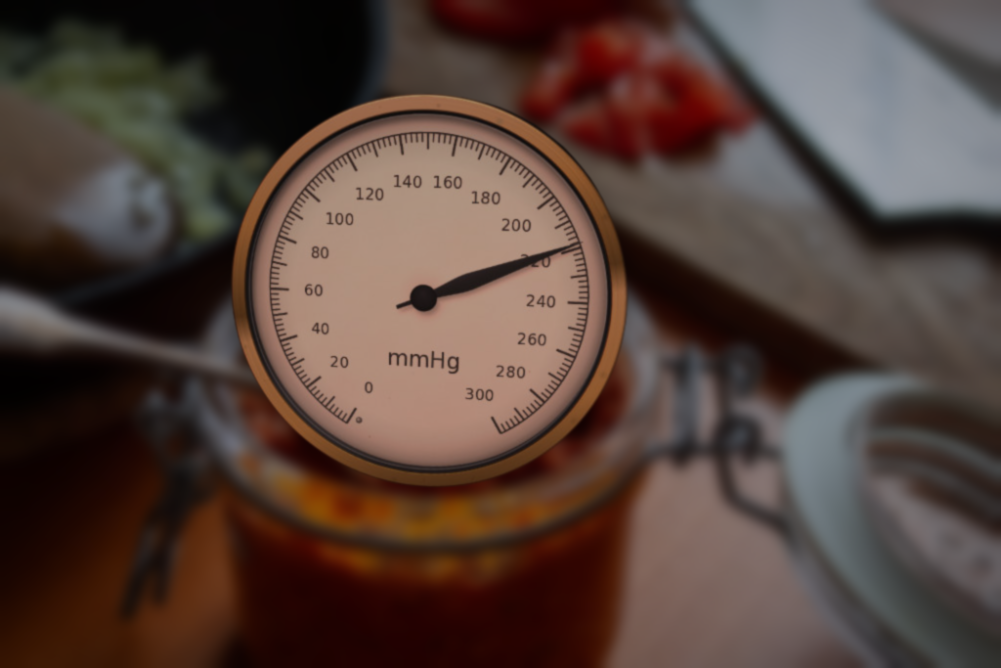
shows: 218 mmHg
